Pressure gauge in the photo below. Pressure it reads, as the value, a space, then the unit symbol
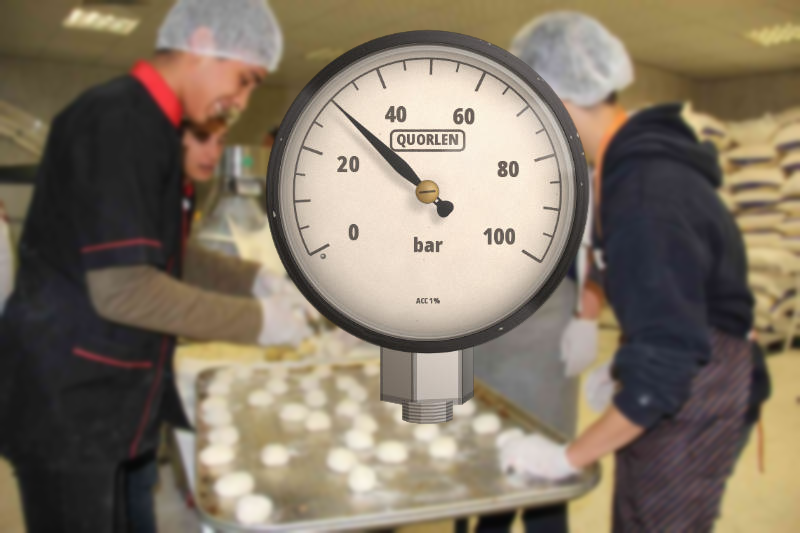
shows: 30 bar
